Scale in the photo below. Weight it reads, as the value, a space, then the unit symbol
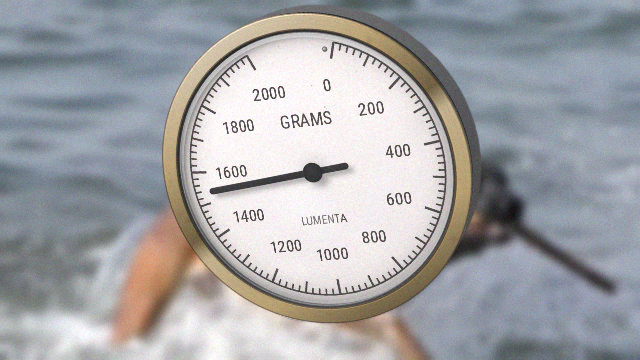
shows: 1540 g
